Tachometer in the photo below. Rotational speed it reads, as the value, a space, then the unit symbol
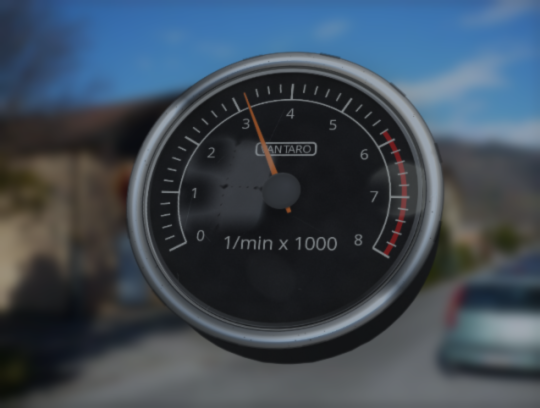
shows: 3200 rpm
